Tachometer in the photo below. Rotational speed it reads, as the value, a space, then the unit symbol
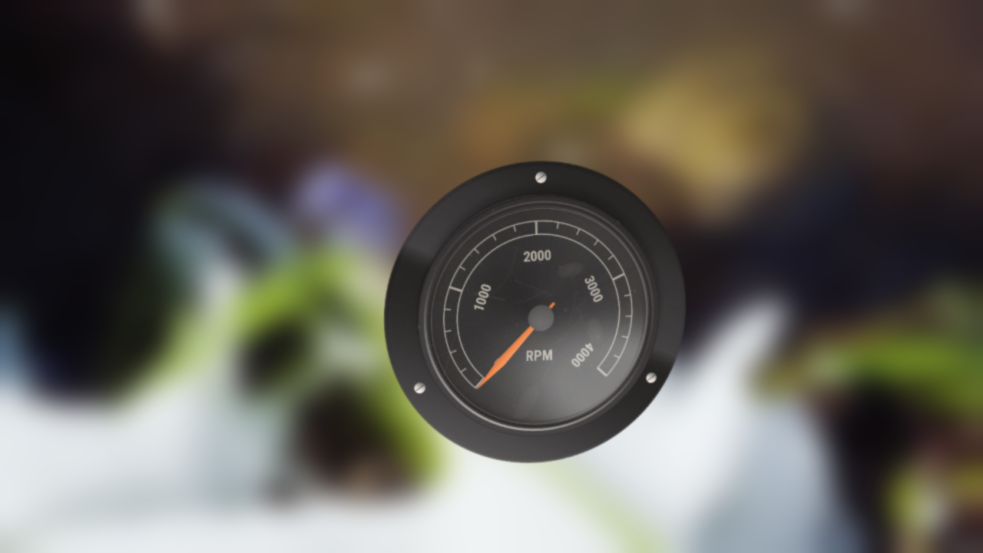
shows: 0 rpm
